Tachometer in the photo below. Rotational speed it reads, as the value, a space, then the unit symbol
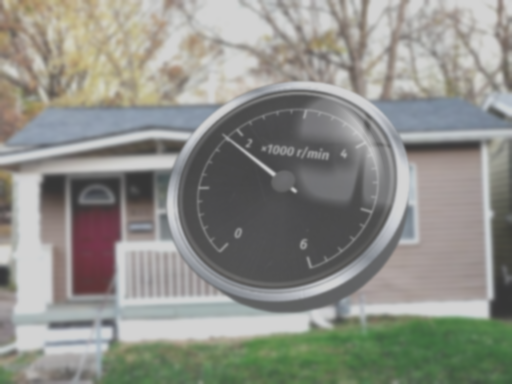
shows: 1800 rpm
